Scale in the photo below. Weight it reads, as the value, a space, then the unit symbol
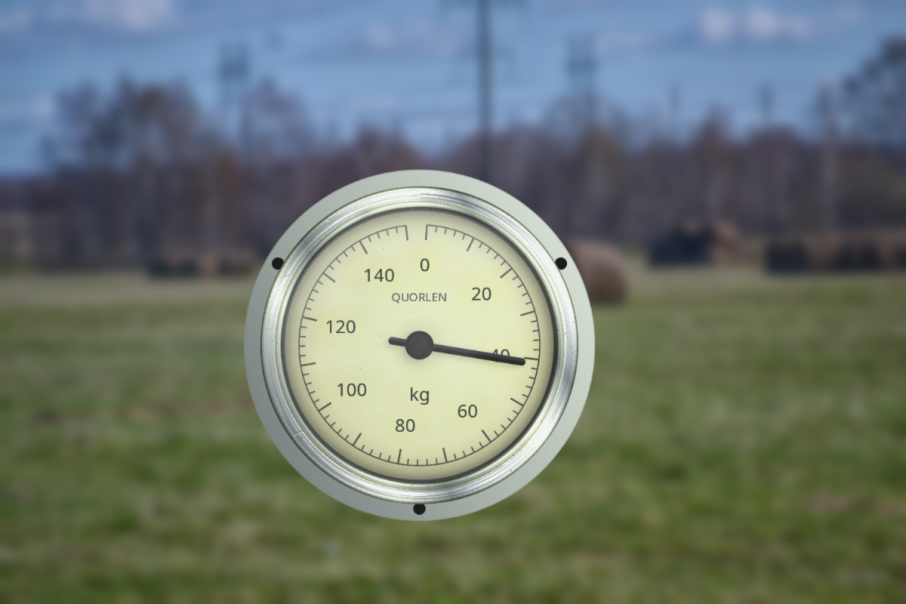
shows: 41 kg
